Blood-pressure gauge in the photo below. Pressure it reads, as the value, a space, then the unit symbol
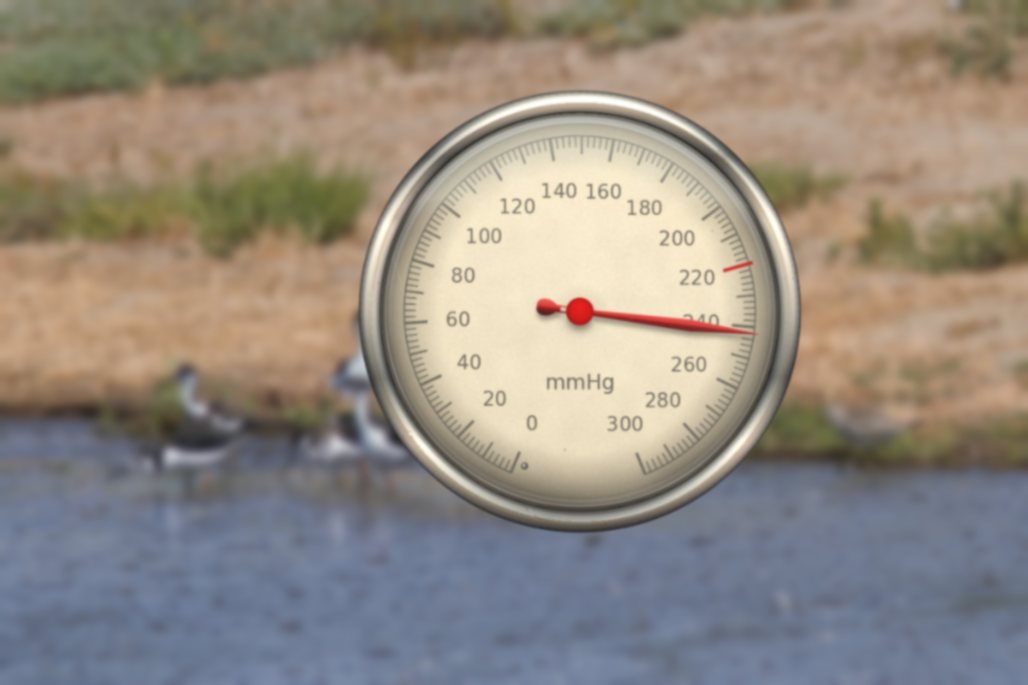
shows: 242 mmHg
